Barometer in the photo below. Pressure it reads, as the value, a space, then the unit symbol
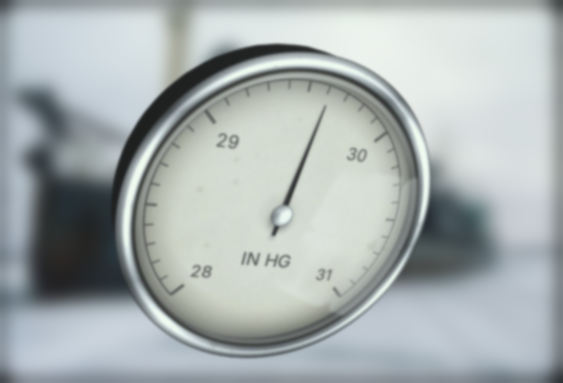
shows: 29.6 inHg
